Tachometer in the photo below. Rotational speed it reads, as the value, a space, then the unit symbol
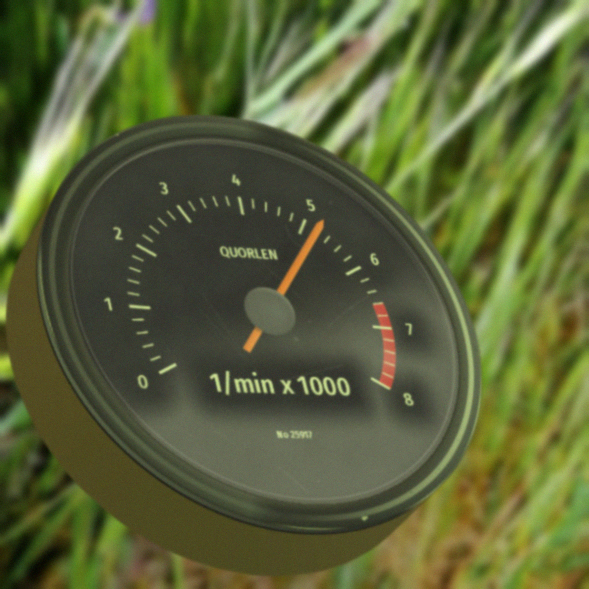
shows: 5200 rpm
